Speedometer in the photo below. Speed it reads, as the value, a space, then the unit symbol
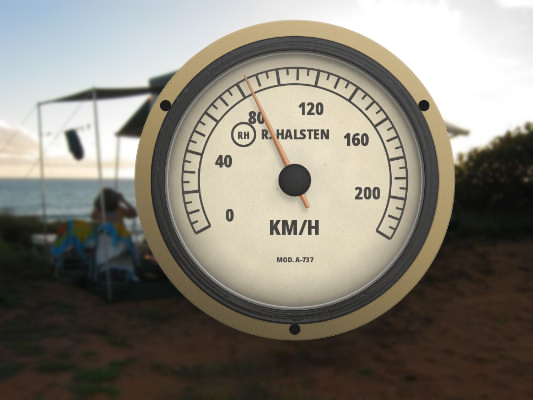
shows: 85 km/h
